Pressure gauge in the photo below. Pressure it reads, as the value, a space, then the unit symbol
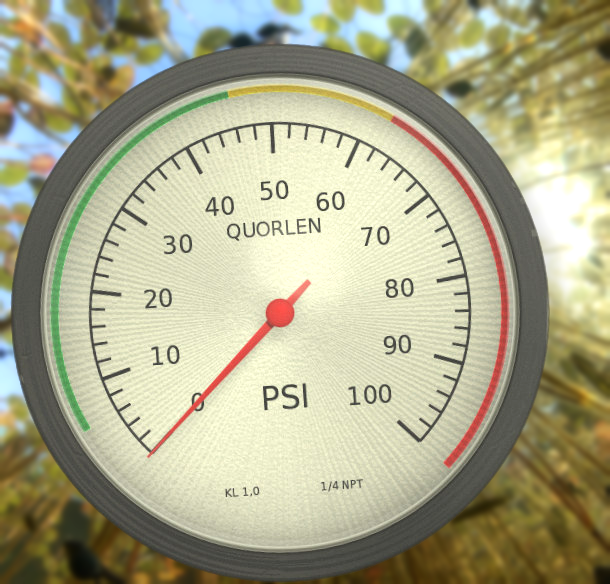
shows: 0 psi
